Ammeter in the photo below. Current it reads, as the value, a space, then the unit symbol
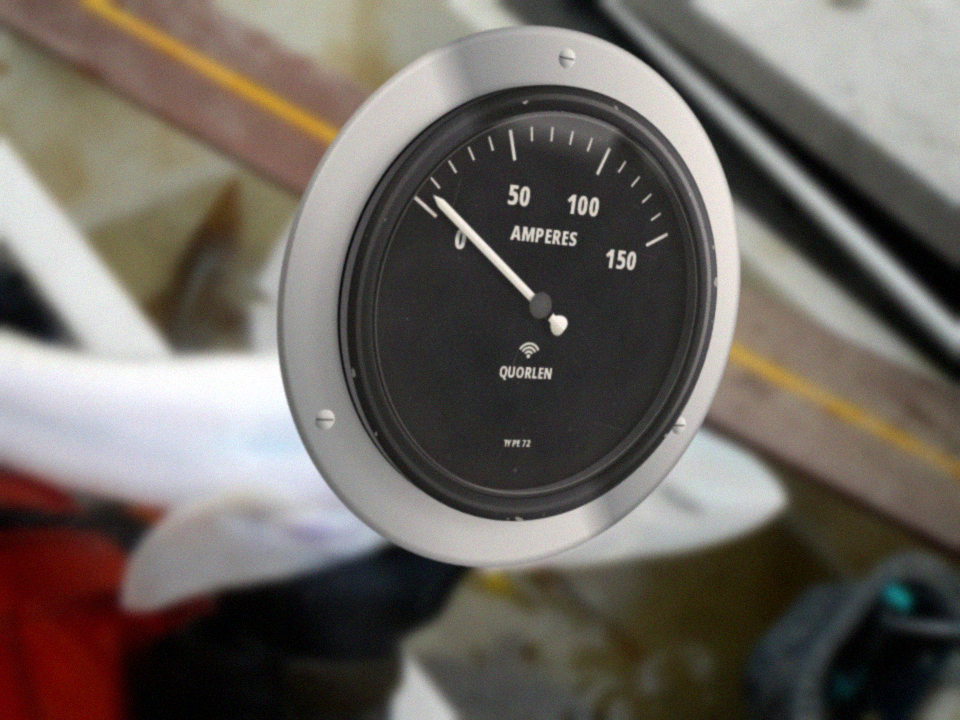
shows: 5 A
